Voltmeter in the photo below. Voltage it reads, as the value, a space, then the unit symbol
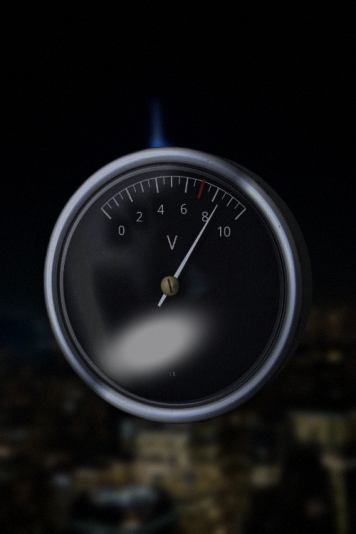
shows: 8.5 V
